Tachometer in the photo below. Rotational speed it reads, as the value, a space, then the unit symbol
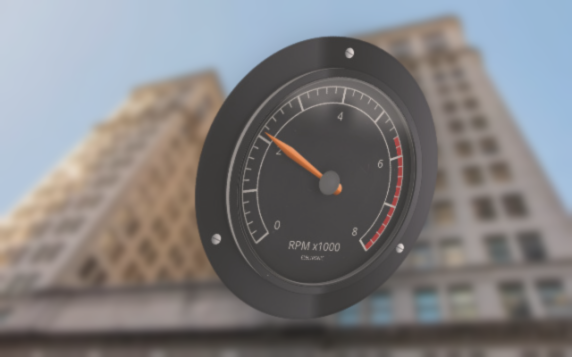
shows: 2100 rpm
